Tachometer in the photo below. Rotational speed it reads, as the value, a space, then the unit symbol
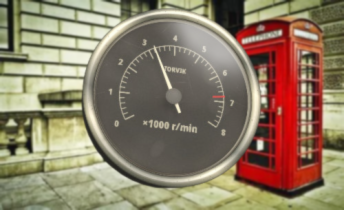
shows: 3200 rpm
